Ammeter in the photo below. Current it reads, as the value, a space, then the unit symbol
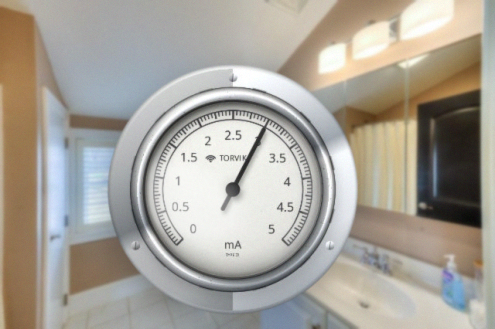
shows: 3 mA
